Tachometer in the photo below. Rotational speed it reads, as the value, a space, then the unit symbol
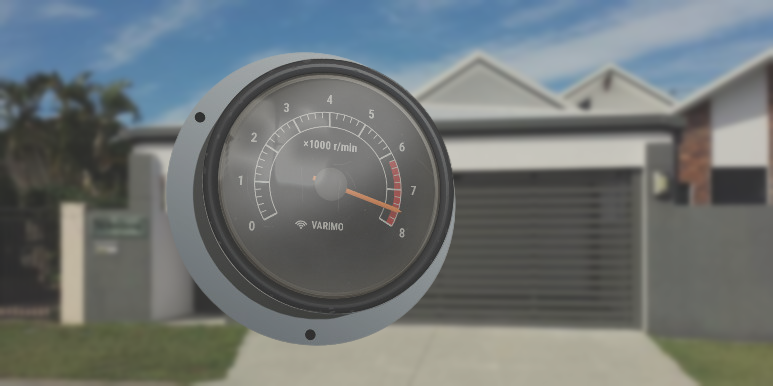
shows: 7600 rpm
